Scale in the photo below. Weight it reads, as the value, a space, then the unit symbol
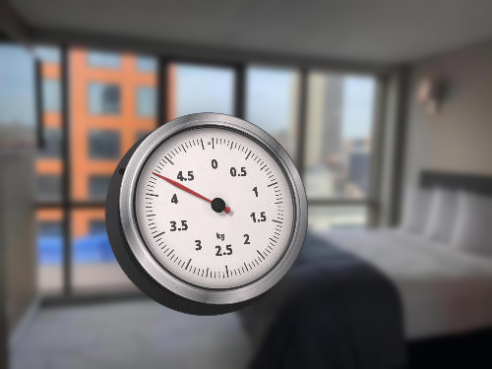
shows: 4.25 kg
